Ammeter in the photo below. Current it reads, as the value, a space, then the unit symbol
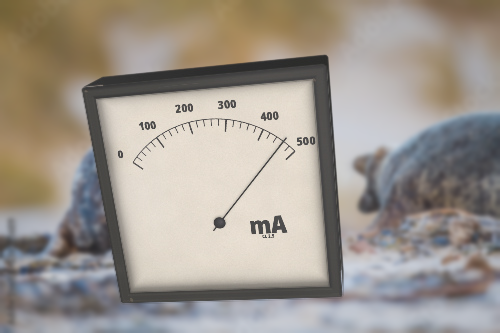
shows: 460 mA
